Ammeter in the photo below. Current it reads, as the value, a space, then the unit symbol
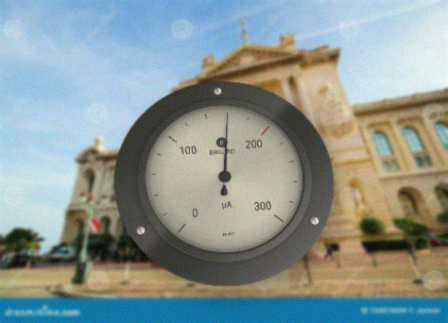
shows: 160 µA
